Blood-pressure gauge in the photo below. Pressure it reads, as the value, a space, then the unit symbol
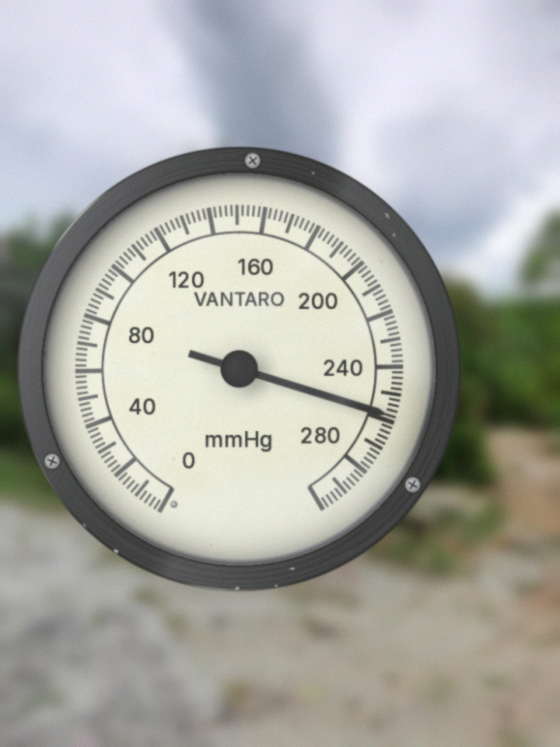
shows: 258 mmHg
